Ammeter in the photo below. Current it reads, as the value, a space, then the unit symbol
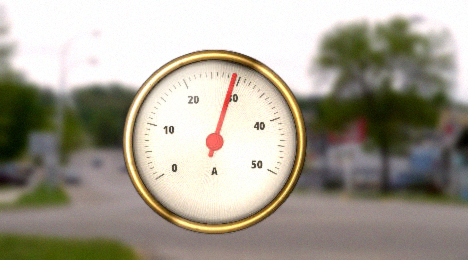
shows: 29 A
